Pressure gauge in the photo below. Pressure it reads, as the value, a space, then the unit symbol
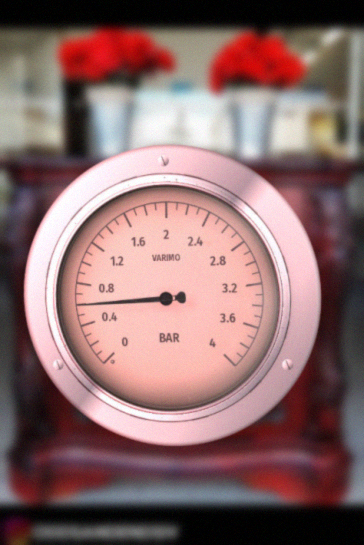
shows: 0.6 bar
